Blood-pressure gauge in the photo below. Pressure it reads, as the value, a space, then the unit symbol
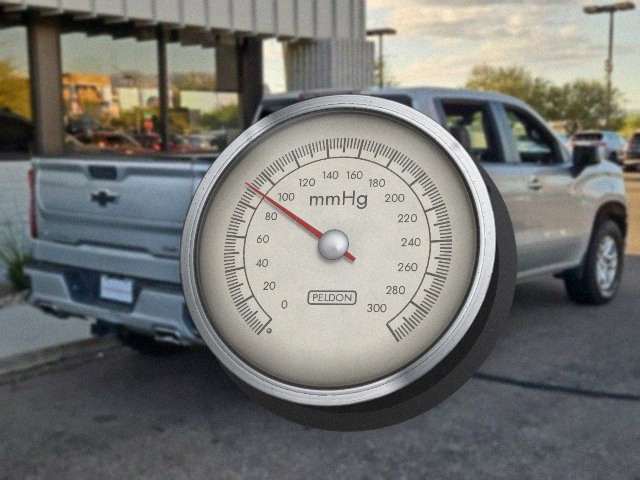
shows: 90 mmHg
